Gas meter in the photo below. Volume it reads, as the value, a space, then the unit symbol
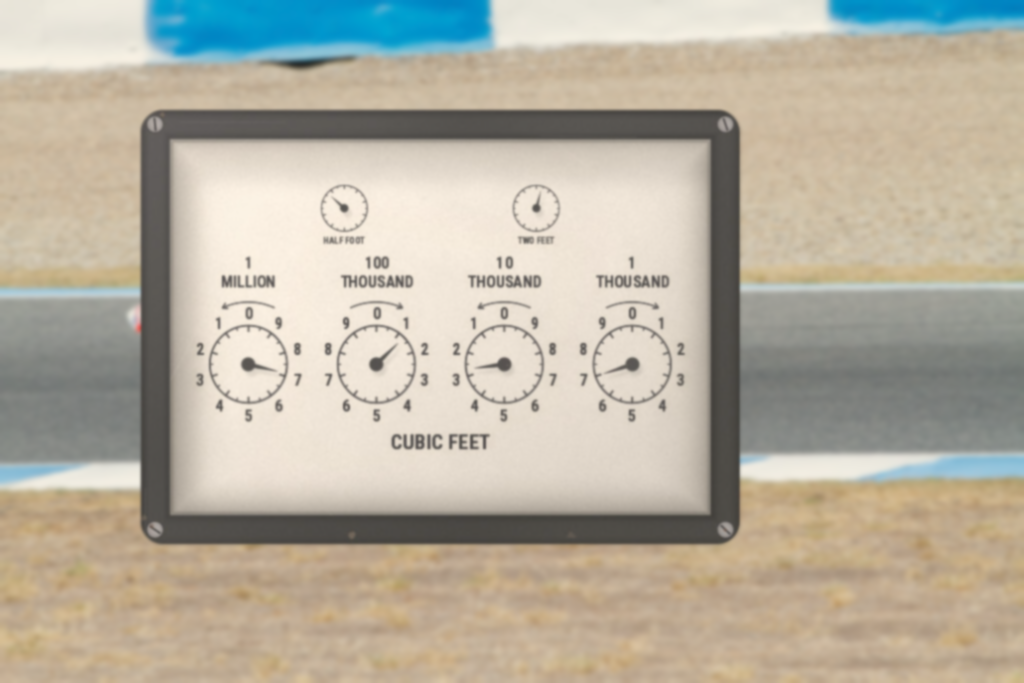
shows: 712700 ft³
